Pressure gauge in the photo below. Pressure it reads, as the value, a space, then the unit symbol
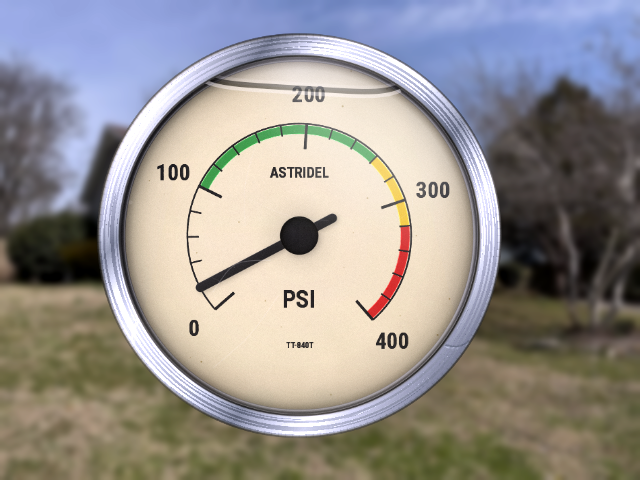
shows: 20 psi
